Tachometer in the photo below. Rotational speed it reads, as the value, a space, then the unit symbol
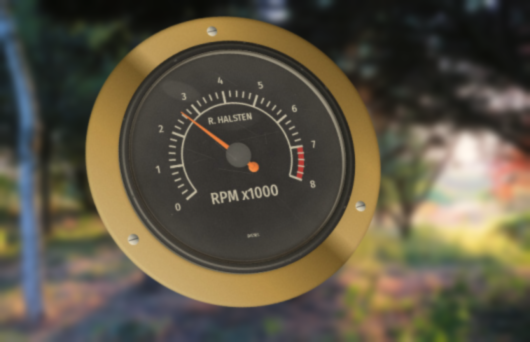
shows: 2600 rpm
